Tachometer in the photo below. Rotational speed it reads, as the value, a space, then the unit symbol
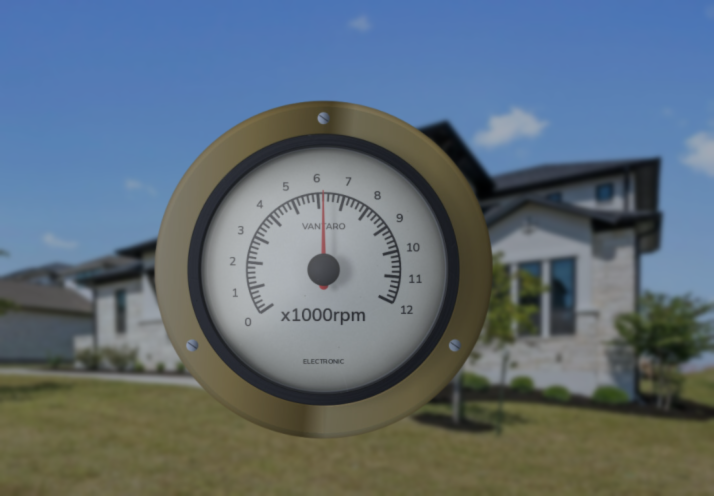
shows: 6200 rpm
